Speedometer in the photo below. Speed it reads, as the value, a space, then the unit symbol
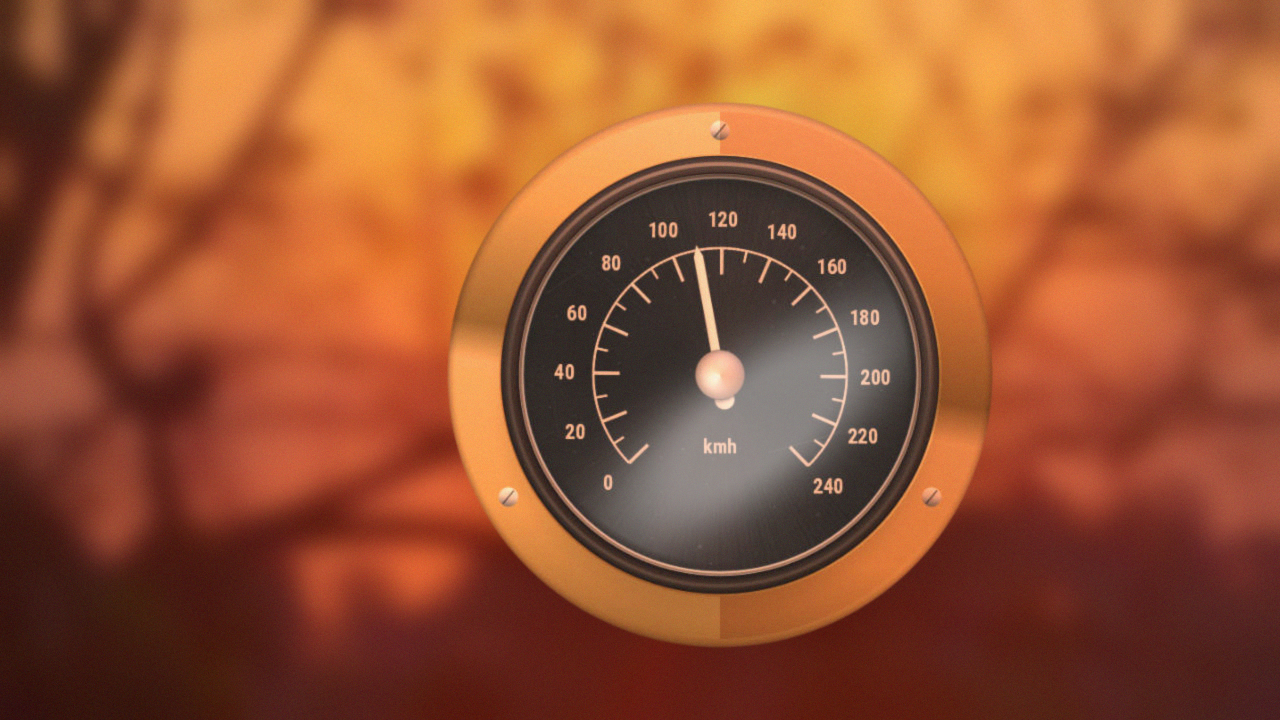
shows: 110 km/h
